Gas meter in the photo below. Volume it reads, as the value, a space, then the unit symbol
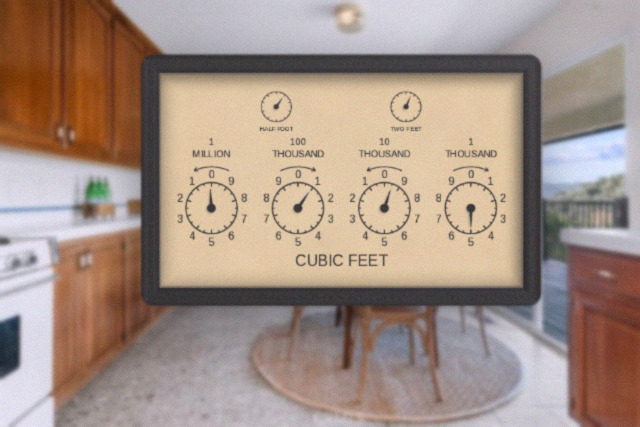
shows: 9500 ft³
